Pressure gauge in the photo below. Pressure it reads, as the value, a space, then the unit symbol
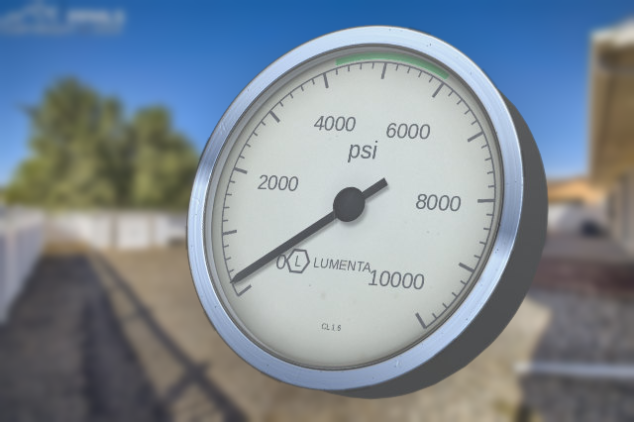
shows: 200 psi
